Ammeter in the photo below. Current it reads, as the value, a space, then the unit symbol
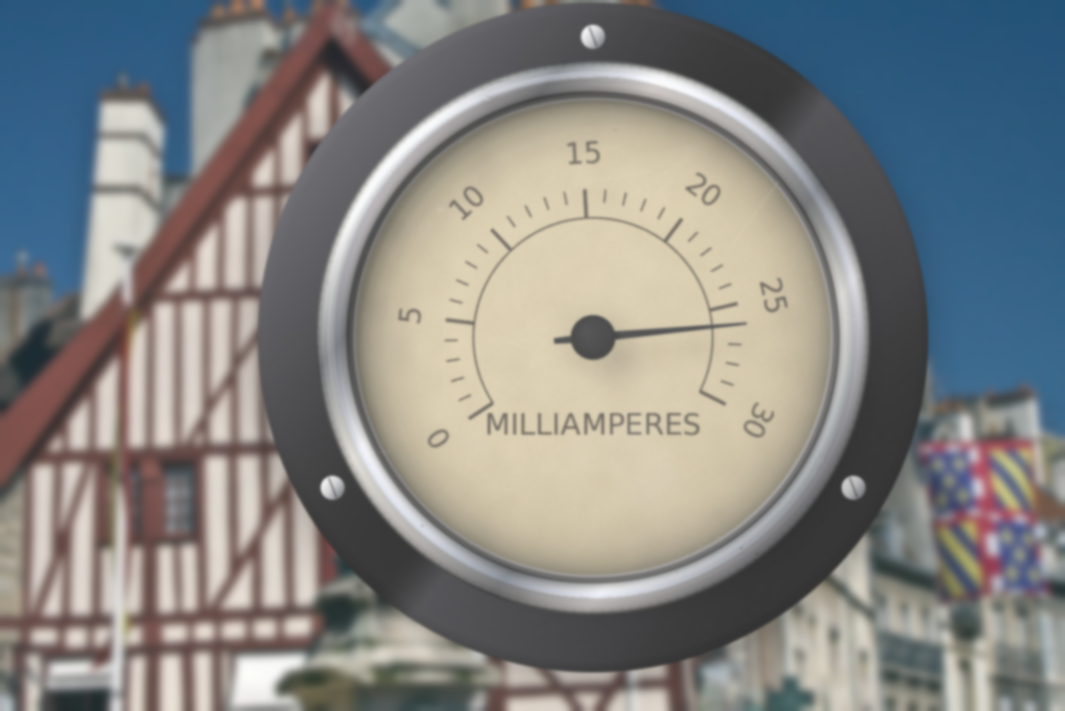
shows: 26 mA
